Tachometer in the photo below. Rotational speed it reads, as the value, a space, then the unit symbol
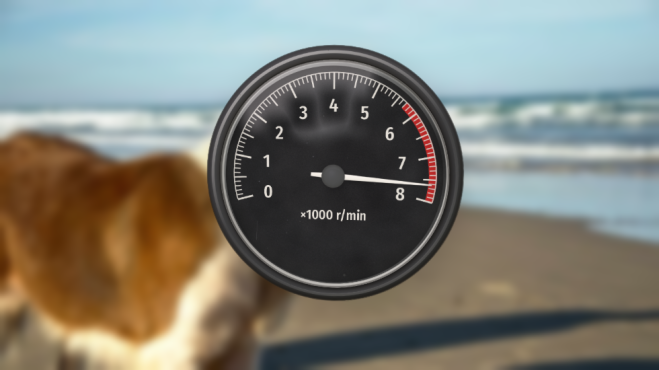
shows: 7600 rpm
